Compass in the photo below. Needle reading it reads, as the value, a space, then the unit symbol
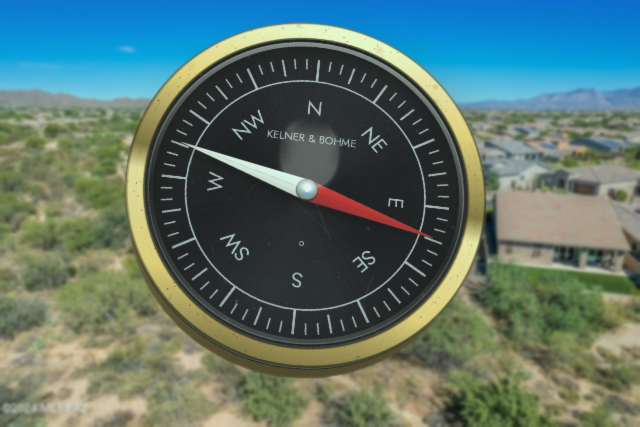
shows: 105 °
